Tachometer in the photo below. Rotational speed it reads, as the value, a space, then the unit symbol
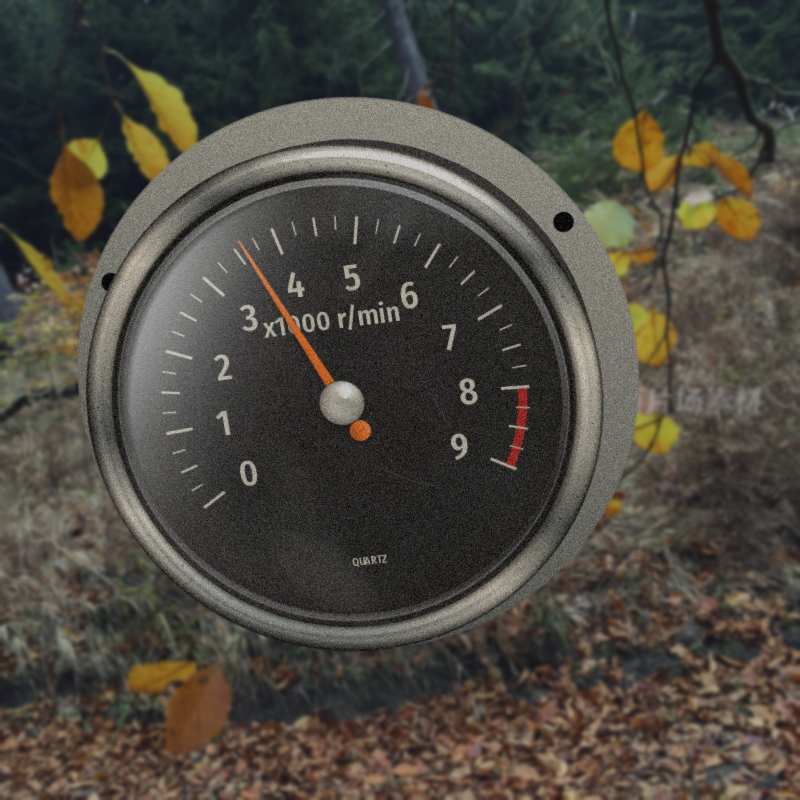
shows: 3625 rpm
